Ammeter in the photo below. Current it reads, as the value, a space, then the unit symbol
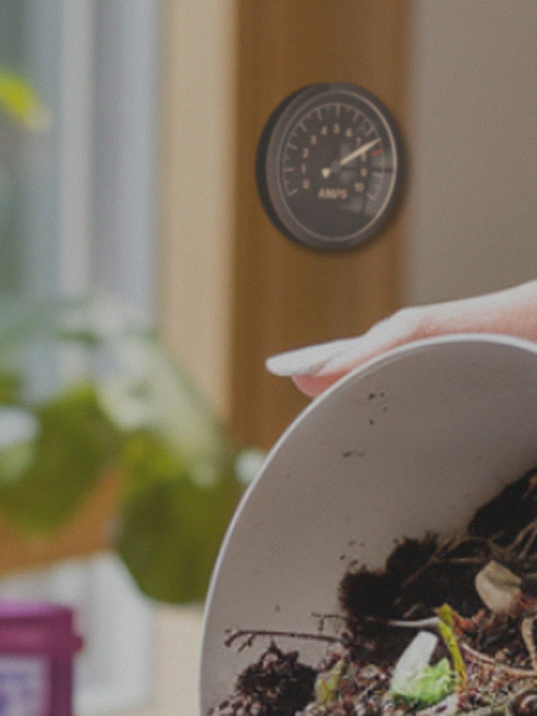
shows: 7.5 A
